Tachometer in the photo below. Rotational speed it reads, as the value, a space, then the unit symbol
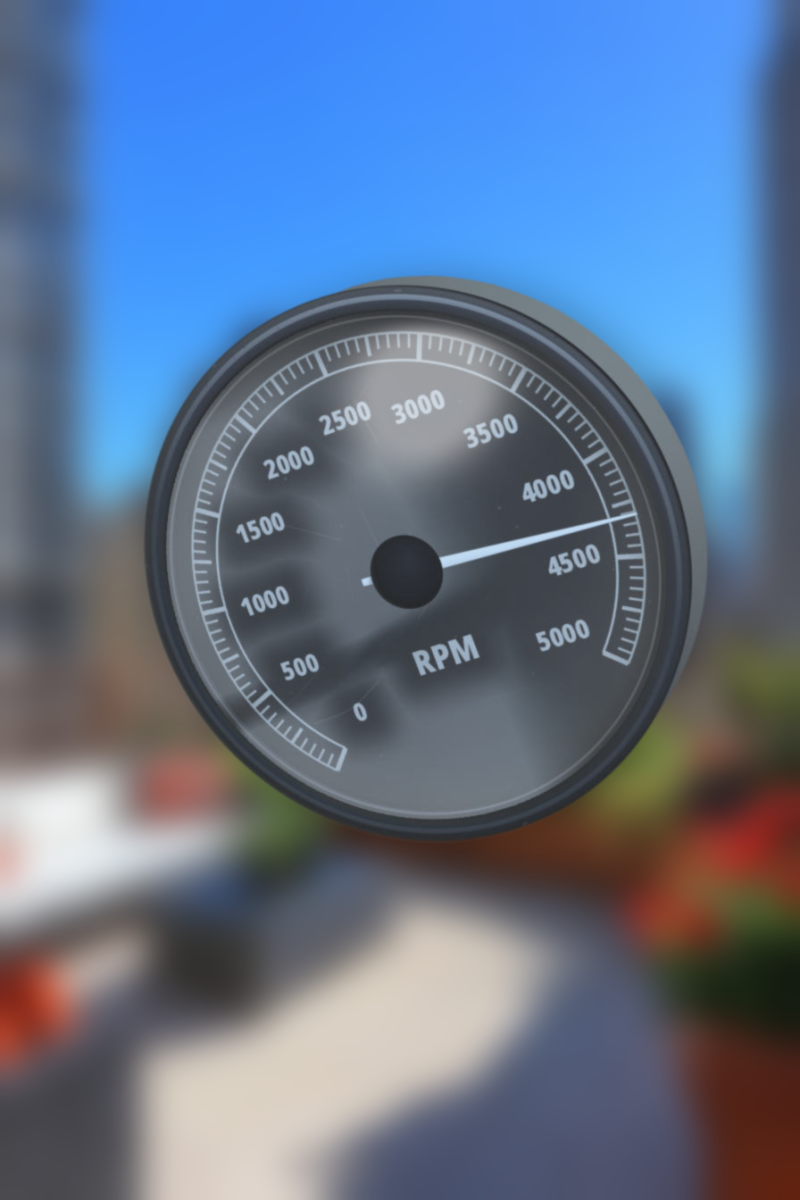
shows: 4300 rpm
